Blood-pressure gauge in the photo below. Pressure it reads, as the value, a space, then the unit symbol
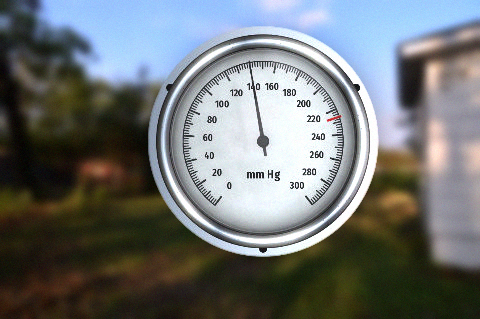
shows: 140 mmHg
